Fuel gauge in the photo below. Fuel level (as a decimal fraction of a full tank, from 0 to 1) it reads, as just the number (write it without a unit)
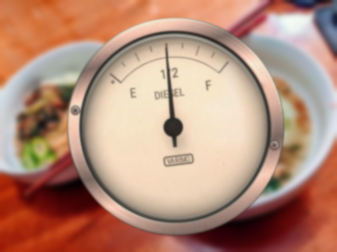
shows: 0.5
